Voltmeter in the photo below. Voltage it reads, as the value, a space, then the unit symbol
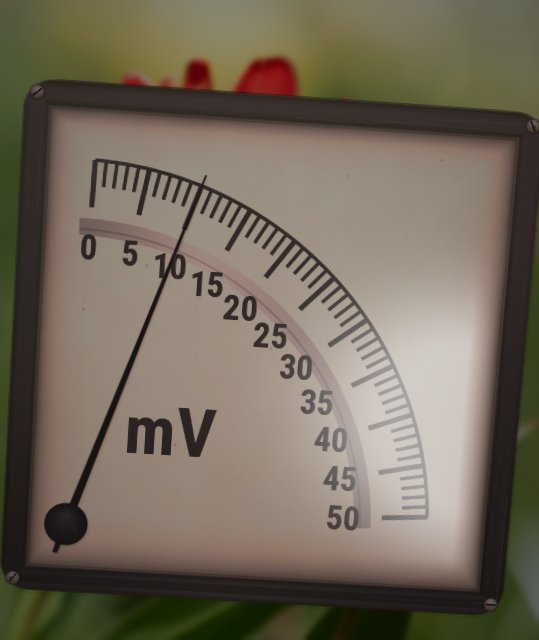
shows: 10 mV
